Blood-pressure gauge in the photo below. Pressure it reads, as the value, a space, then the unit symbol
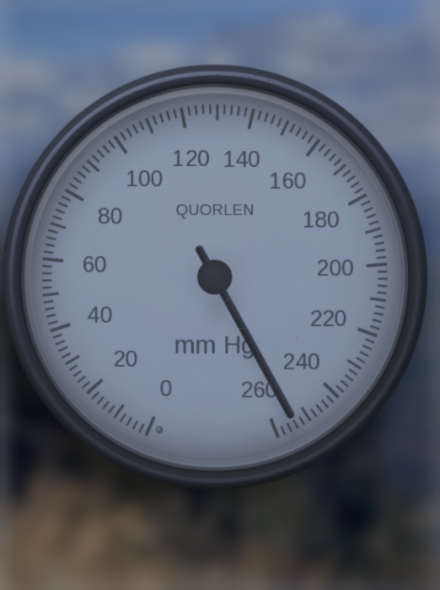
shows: 254 mmHg
